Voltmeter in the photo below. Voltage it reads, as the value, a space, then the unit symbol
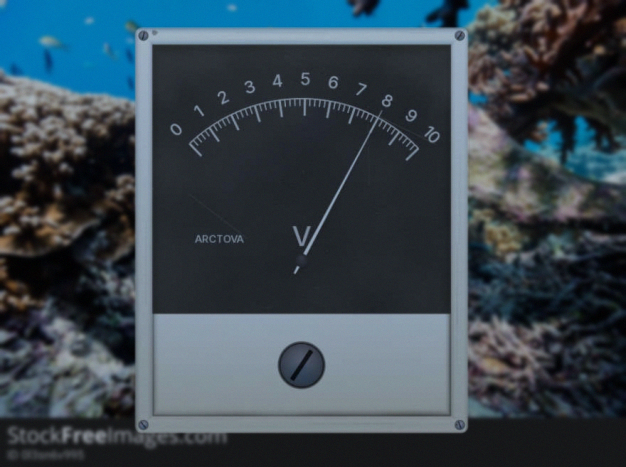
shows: 8 V
